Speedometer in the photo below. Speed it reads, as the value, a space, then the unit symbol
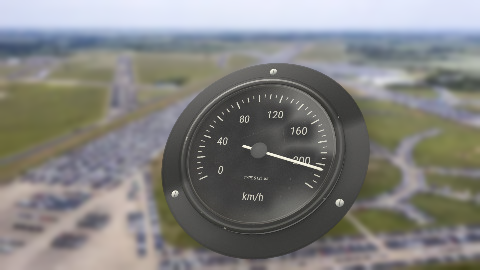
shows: 205 km/h
